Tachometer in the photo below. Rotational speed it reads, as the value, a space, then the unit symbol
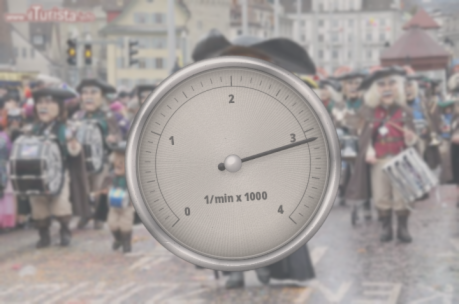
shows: 3100 rpm
